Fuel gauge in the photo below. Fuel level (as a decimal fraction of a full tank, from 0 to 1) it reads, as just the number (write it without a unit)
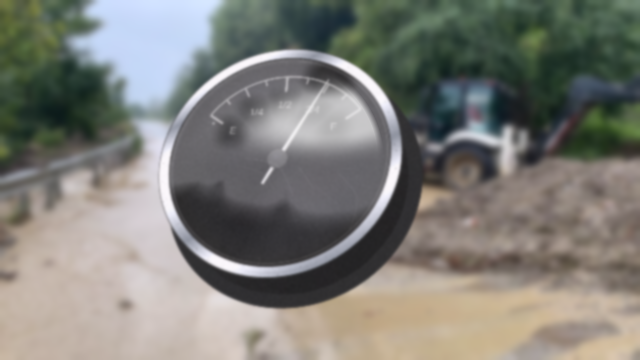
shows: 0.75
